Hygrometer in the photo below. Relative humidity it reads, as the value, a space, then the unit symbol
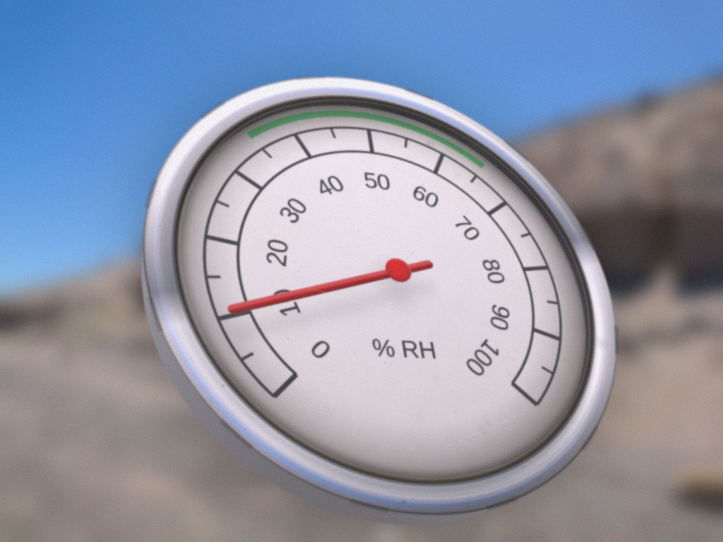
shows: 10 %
